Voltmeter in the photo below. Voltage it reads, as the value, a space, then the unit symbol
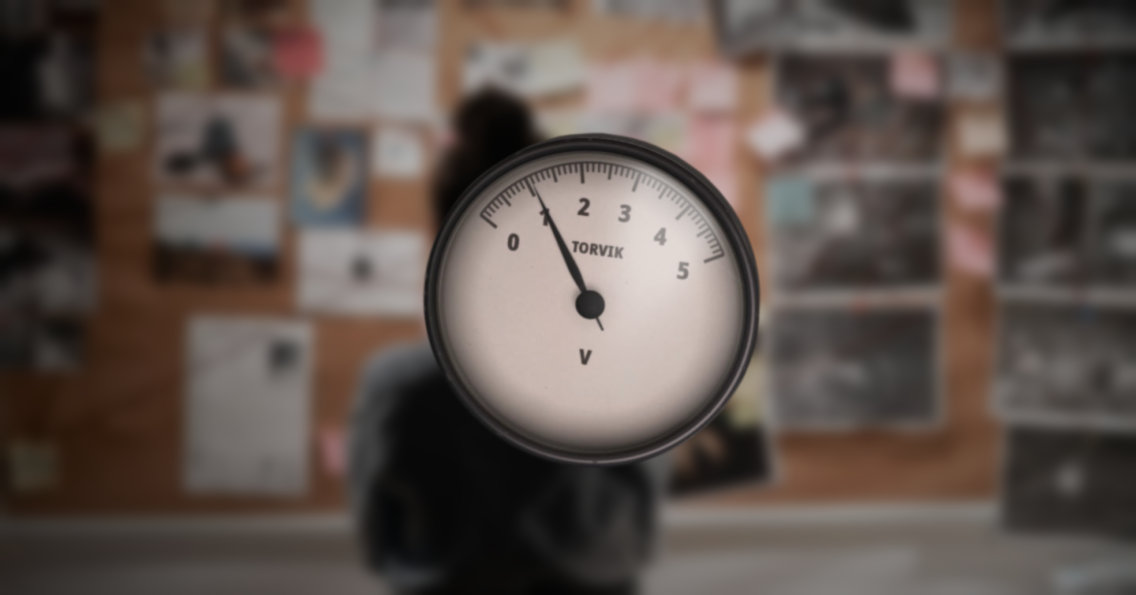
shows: 1.1 V
